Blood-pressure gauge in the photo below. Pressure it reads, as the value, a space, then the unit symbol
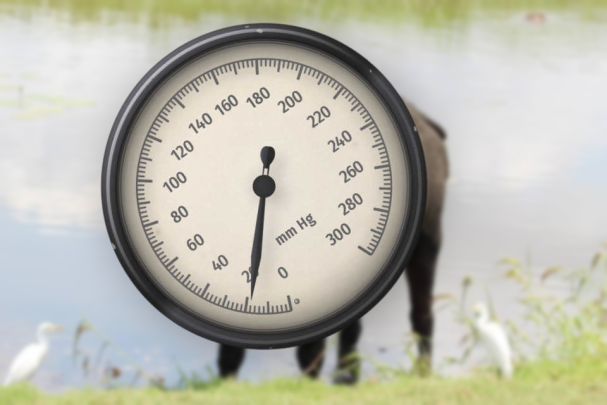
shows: 18 mmHg
